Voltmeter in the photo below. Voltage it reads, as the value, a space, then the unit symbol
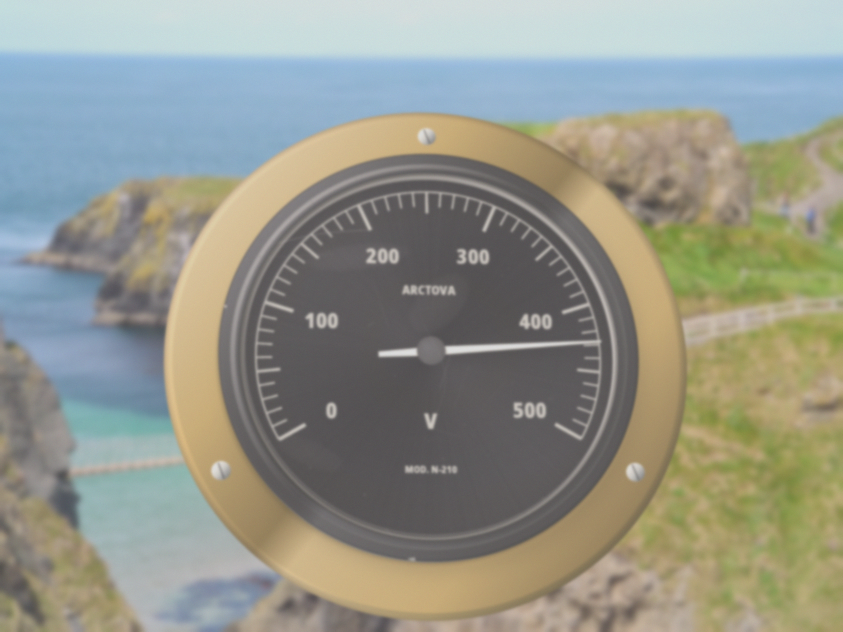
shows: 430 V
